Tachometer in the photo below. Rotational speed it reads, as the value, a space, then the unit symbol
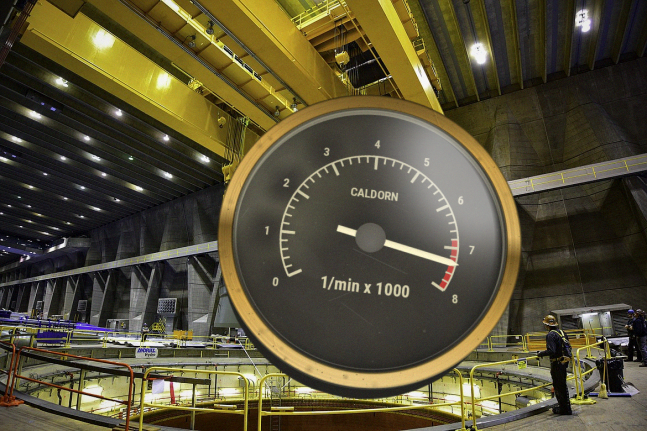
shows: 7400 rpm
